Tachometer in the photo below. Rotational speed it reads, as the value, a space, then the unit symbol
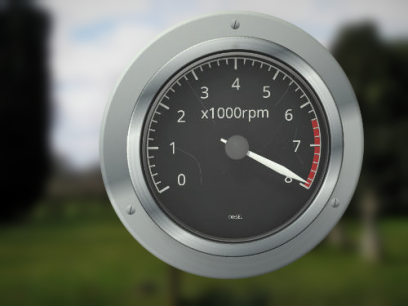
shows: 7900 rpm
